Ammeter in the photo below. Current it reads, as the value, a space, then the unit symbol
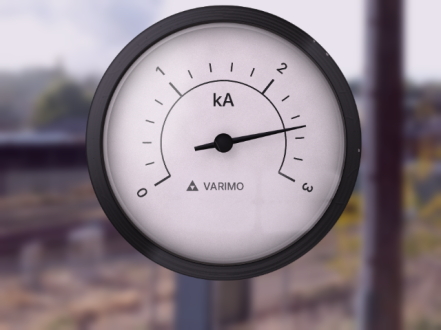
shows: 2.5 kA
